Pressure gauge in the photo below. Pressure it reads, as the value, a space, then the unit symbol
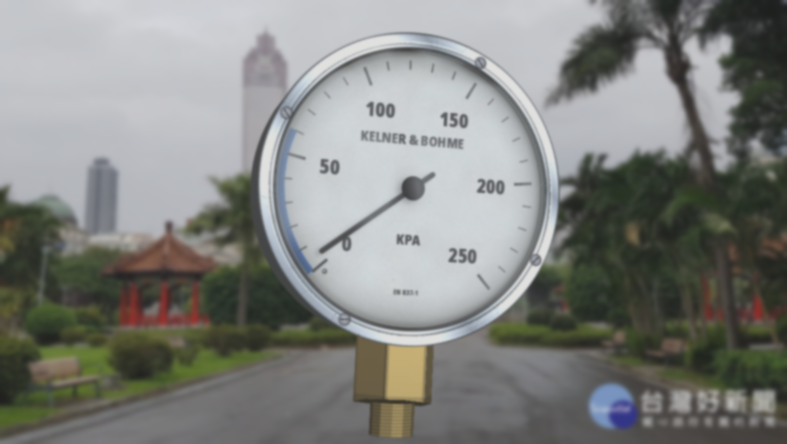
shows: 5 kPa
